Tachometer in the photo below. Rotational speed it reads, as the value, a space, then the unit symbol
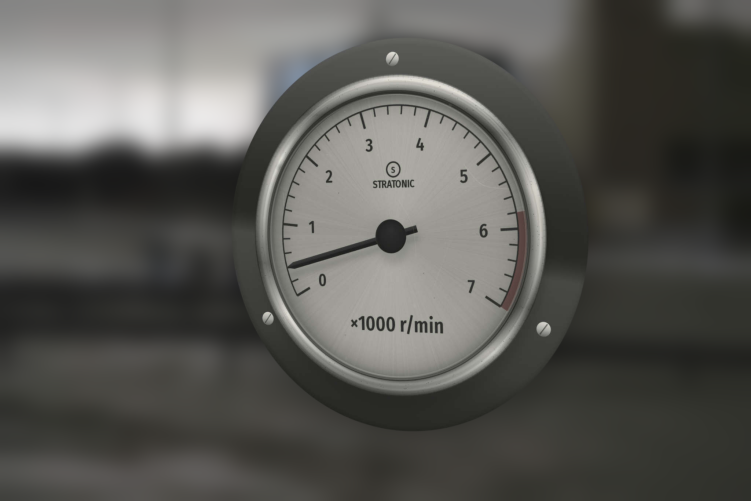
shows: 400 rpm
